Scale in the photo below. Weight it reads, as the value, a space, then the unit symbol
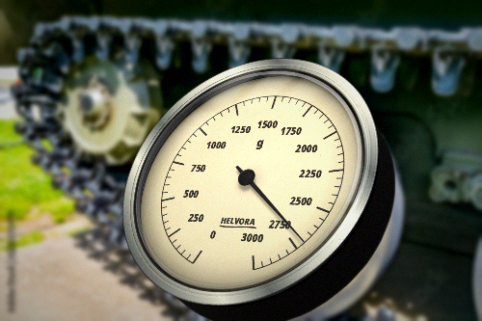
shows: 2700 g
